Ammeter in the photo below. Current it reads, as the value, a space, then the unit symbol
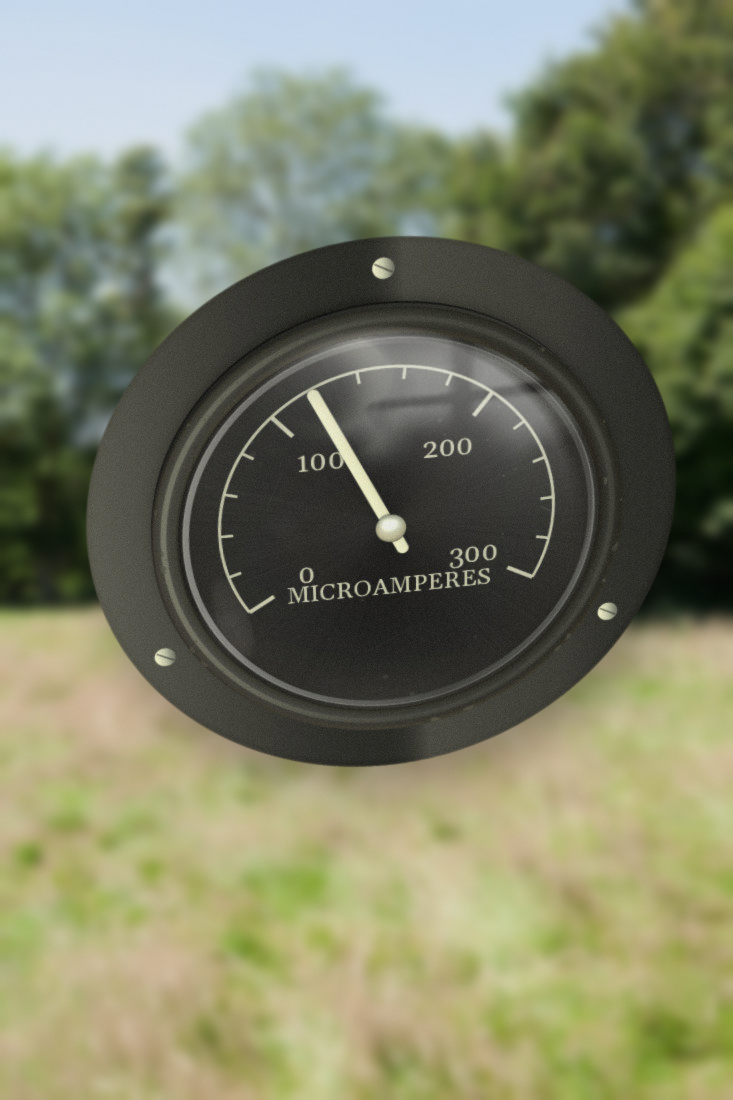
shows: 120 µA
